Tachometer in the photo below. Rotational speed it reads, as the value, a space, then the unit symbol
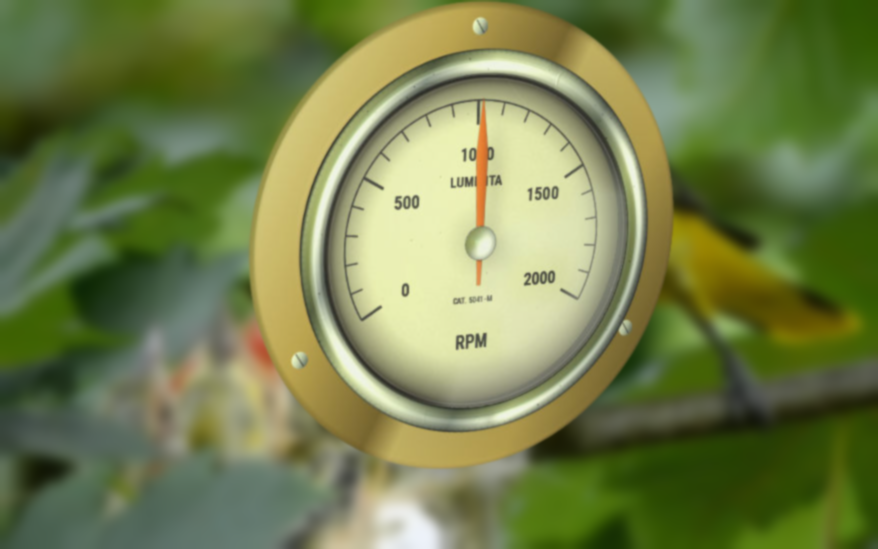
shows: 1000 rpm
